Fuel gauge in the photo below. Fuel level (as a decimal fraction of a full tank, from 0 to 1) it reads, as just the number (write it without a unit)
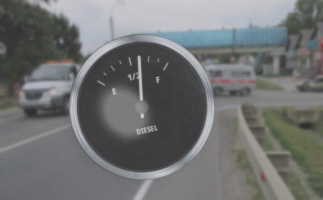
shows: 0.625
